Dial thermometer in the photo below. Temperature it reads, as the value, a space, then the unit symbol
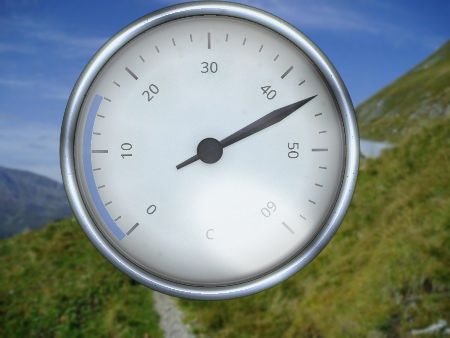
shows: 44 °C
